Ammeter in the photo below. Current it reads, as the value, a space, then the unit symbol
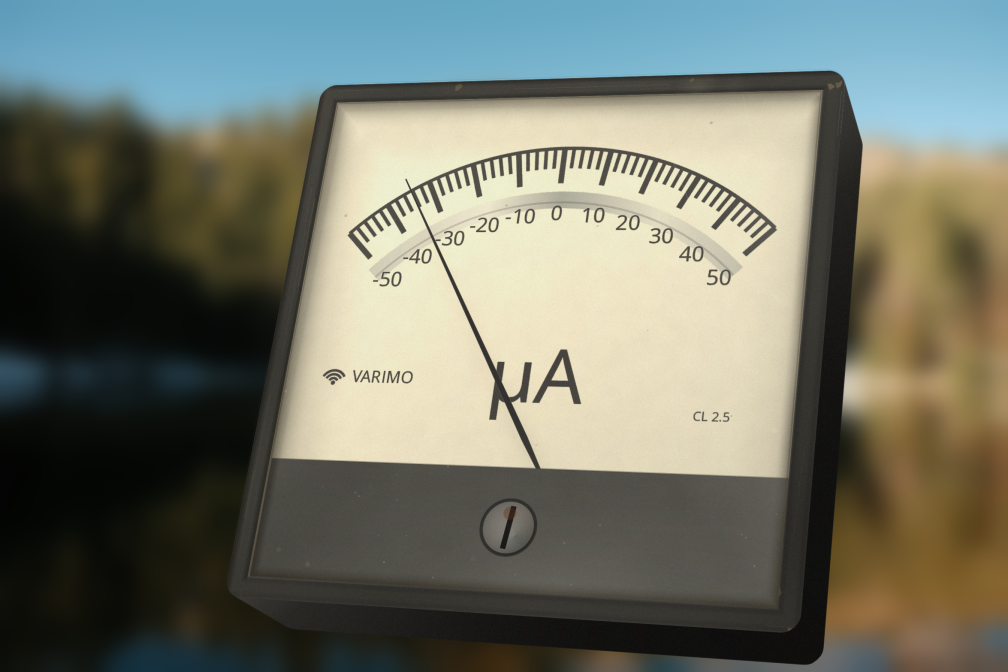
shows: -34 µA
